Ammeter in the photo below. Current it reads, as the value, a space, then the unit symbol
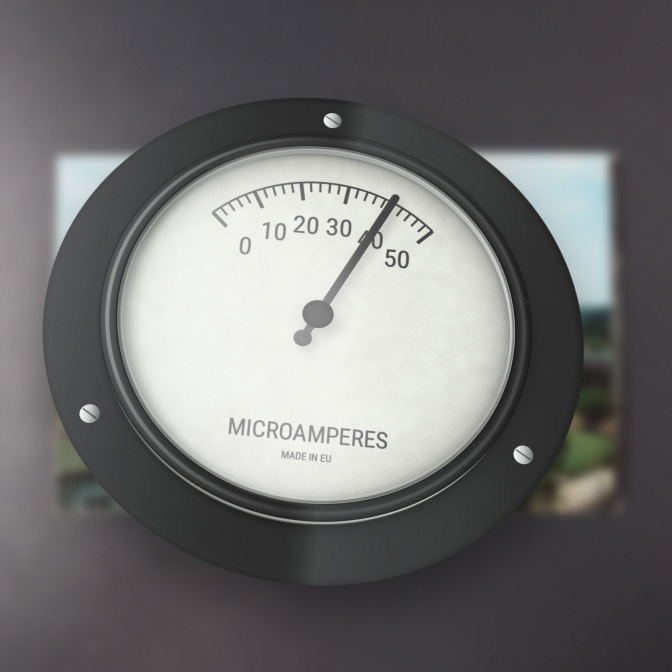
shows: 40 µA
